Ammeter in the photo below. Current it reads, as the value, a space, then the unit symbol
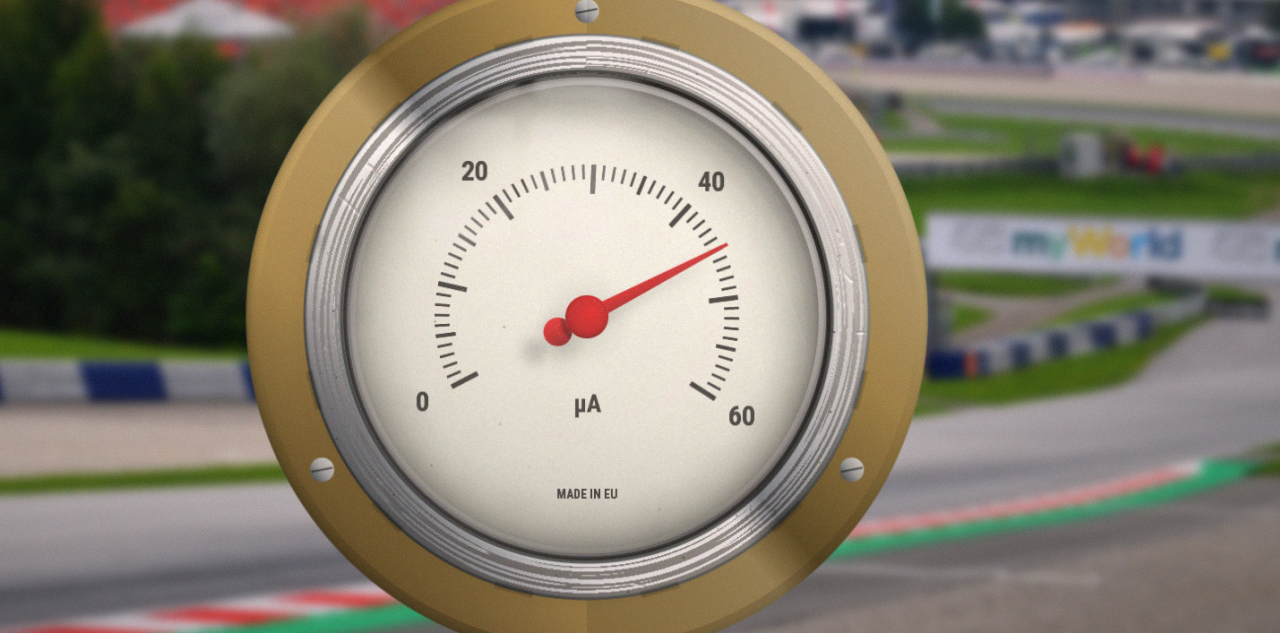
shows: 45 µA
